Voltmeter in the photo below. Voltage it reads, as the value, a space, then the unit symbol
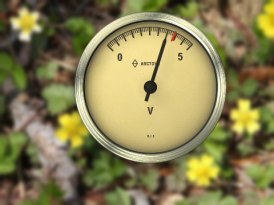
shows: 3.5 V
